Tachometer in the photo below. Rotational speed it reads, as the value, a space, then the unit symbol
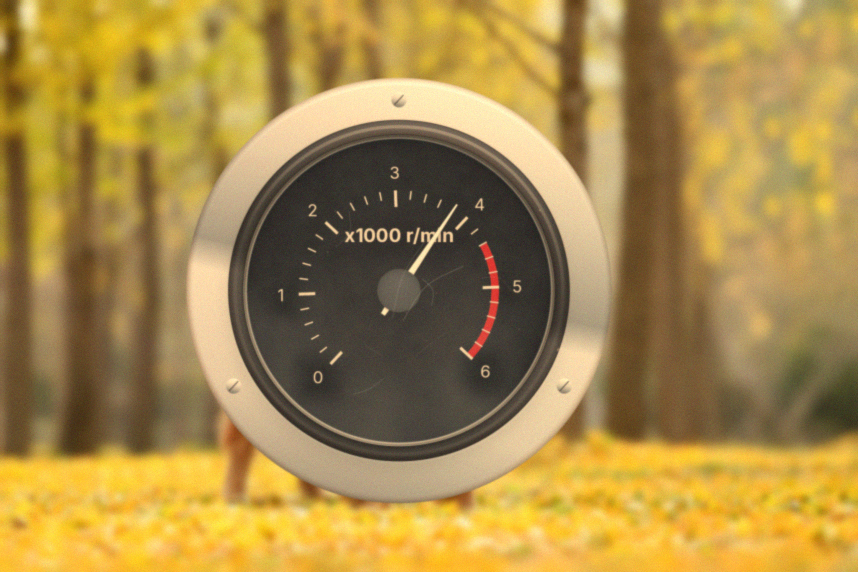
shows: 3800 rpm
